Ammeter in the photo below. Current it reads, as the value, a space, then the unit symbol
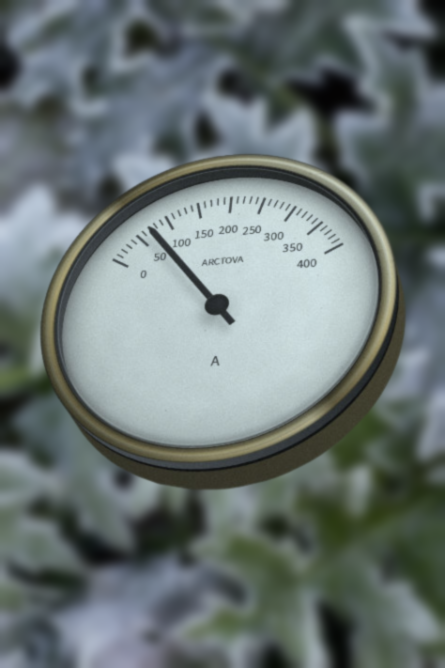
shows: 70 A
